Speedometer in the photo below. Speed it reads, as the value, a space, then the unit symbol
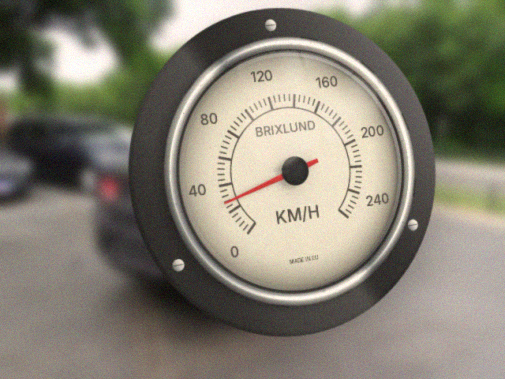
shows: 28 km/h
